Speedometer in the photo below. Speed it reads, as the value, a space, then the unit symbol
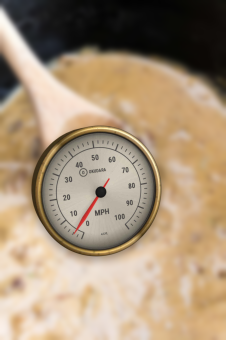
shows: 4 mph
